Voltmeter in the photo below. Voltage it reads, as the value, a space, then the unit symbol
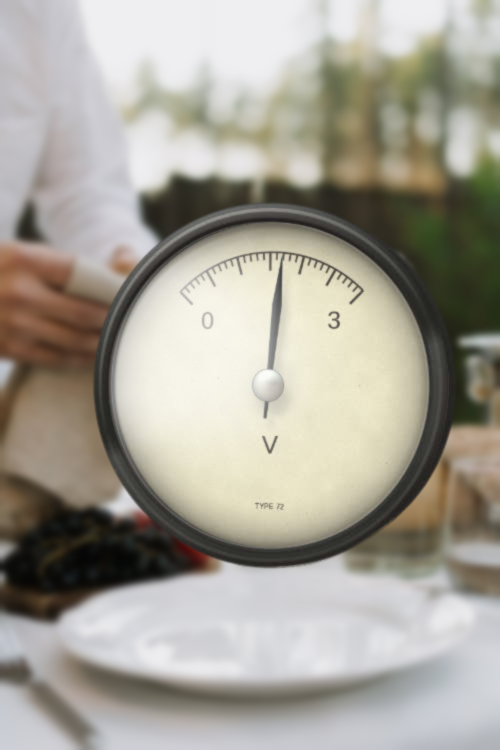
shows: 1.7 V
